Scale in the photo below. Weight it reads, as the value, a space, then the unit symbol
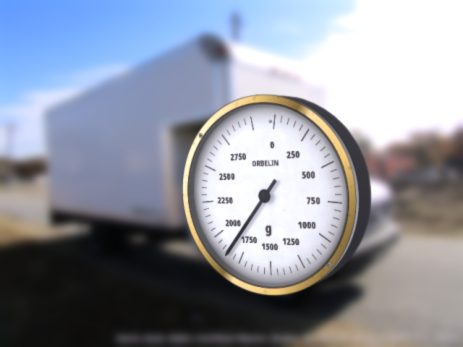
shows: 1850 g
